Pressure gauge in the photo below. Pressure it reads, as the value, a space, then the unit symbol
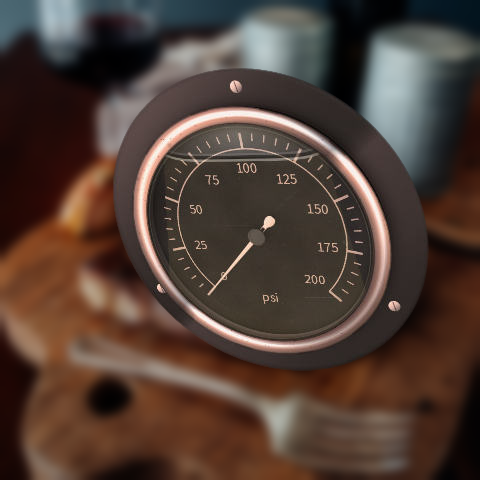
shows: 0 psi
